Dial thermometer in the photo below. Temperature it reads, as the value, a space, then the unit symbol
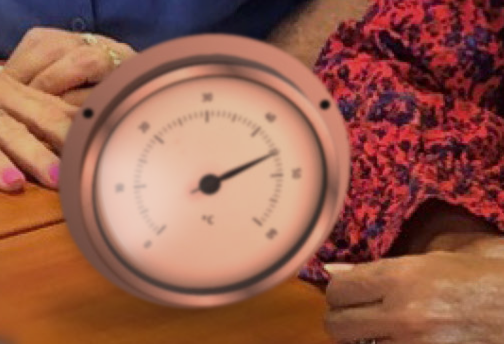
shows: 45 °C
